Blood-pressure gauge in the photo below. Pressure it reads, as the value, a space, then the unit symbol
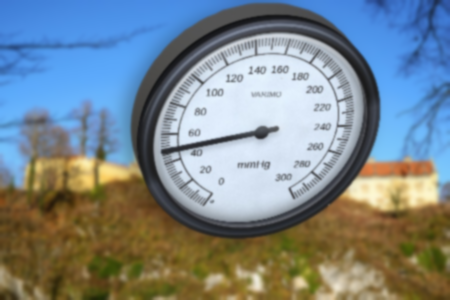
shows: 50 mmHg
